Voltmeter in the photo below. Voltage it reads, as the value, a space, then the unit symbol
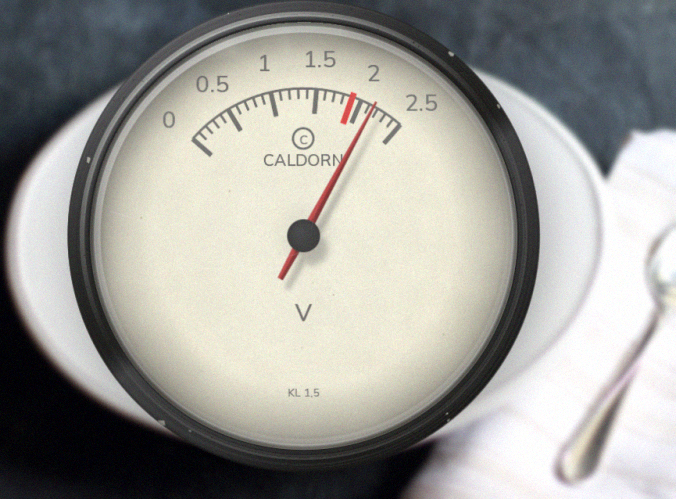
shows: 2.15 V
